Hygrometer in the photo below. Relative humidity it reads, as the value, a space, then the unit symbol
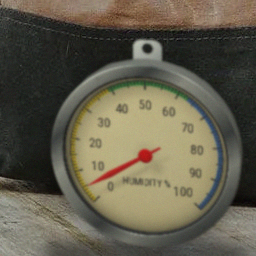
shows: 5 %
